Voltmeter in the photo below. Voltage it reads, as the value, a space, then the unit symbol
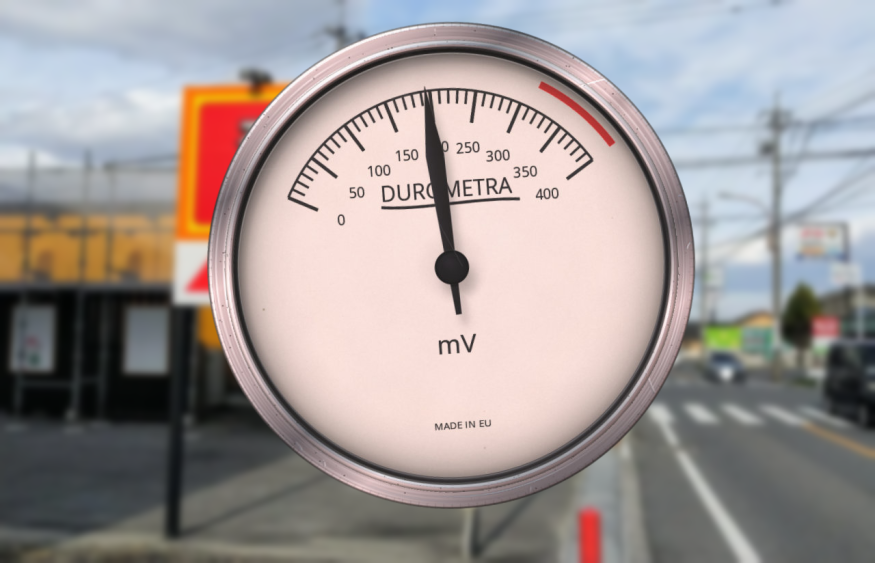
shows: 195 mV
